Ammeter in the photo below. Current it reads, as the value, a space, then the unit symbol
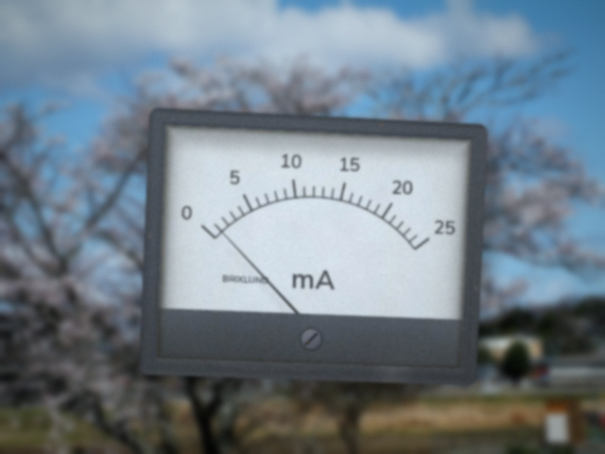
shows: 1 mA
